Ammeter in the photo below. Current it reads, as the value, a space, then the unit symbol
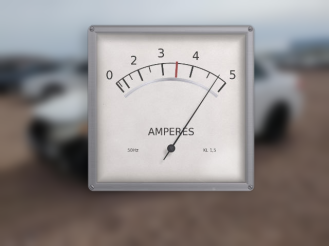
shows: 4.75 A
